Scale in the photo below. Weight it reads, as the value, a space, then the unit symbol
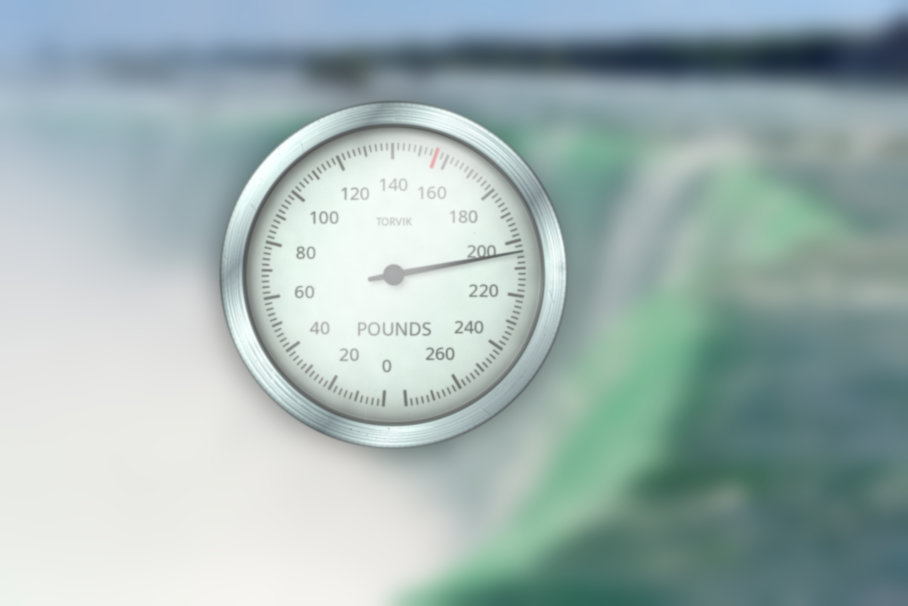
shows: 204 lb
